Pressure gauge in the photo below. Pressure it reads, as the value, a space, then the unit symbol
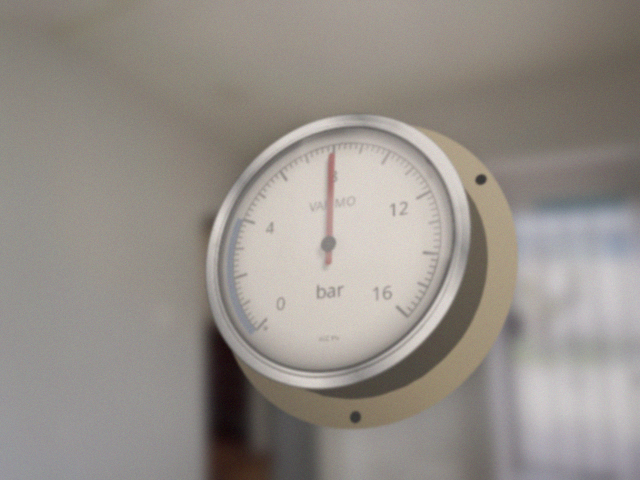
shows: 8 bar
